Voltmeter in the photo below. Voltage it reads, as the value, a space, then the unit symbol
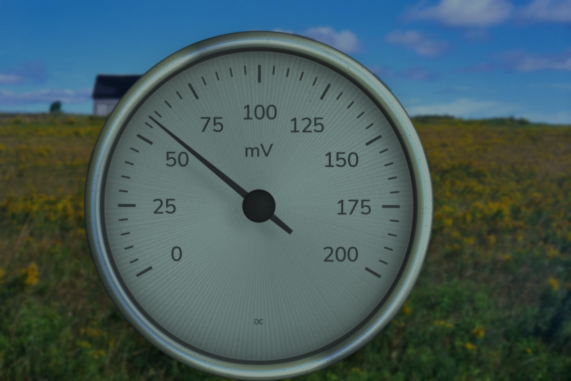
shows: 57.5 mV
